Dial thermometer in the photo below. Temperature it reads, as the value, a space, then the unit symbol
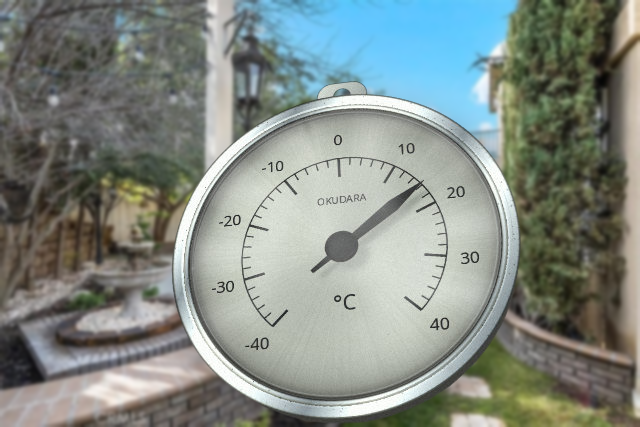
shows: 16 °C
